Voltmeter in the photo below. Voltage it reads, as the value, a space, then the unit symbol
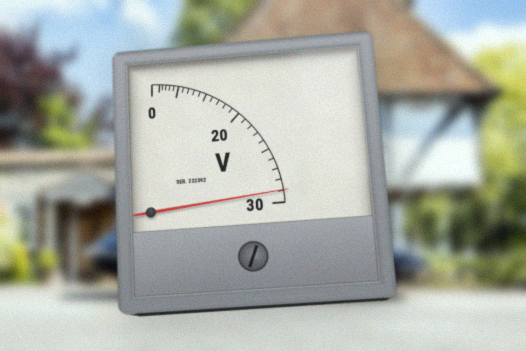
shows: 29 V
